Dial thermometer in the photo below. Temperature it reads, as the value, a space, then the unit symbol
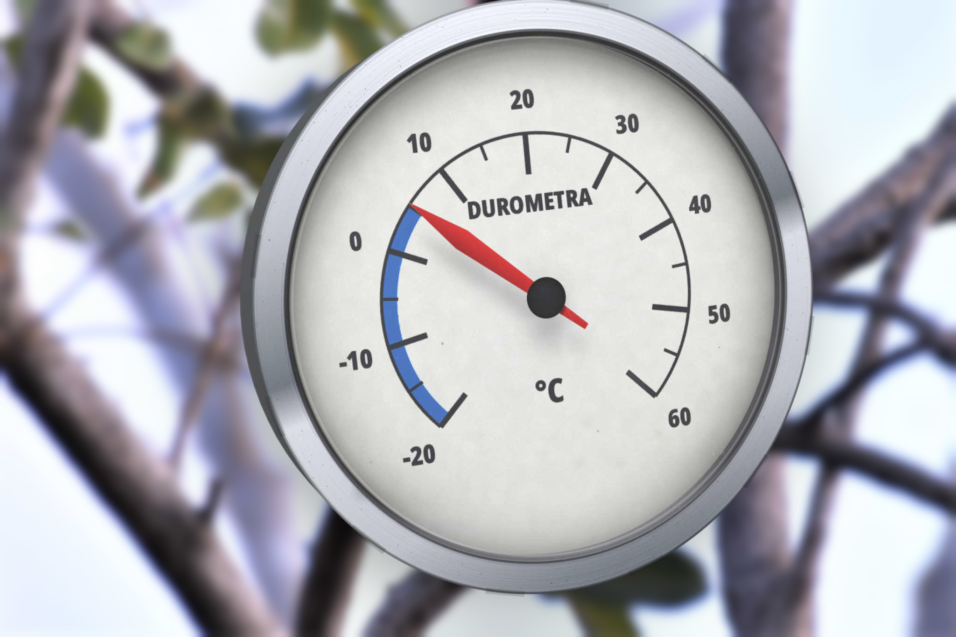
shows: 5 °C
